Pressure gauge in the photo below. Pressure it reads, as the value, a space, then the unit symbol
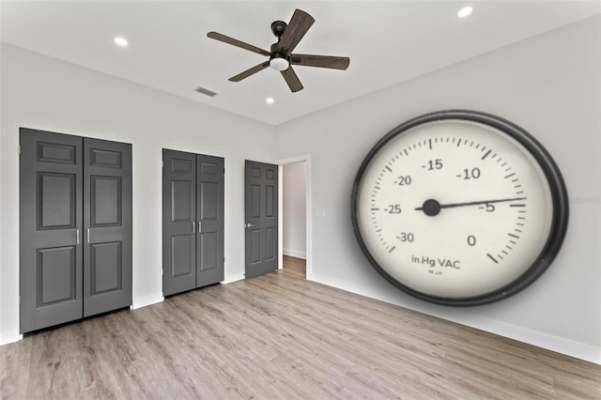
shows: -5.5 inHg
